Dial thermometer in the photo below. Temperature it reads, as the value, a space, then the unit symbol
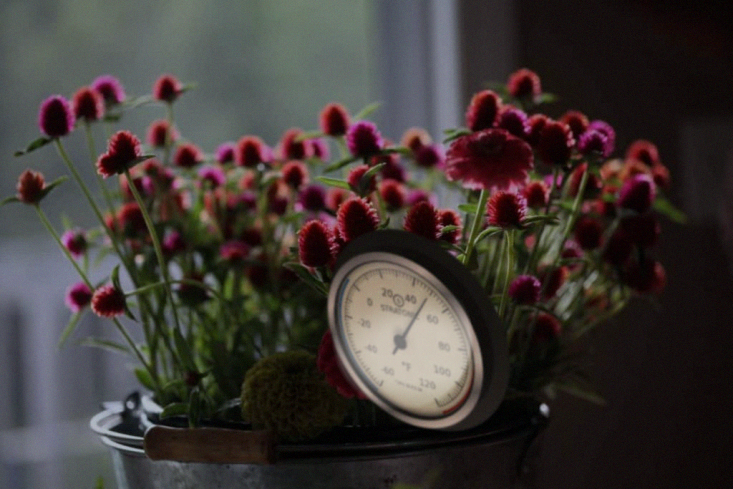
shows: 50 °F
